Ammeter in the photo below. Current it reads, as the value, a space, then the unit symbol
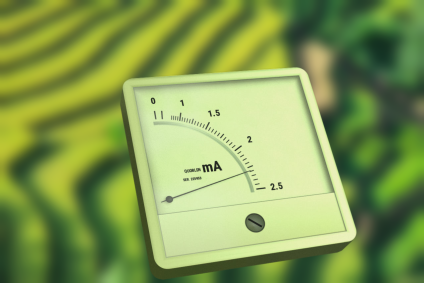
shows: 2.3 mA
